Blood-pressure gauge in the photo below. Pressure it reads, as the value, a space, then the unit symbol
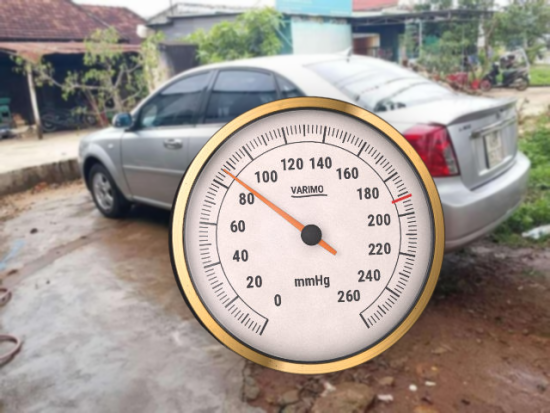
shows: 86 mmHg
